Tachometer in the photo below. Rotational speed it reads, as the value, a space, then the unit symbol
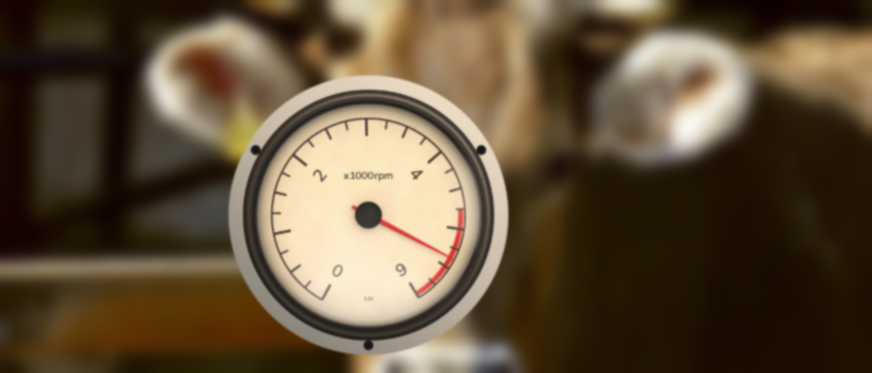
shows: 5375 rpm
